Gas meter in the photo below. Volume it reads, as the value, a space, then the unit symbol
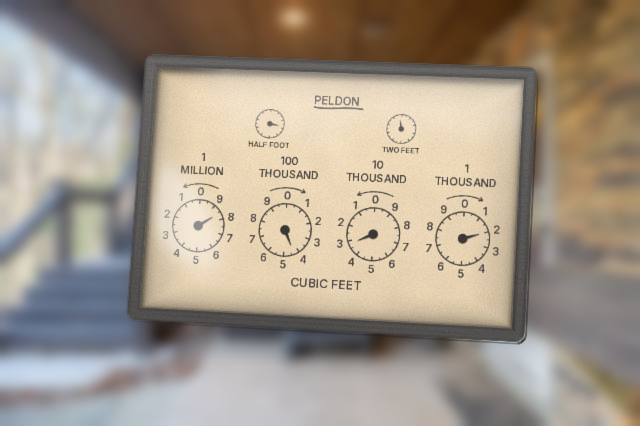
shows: 843200 ft³
